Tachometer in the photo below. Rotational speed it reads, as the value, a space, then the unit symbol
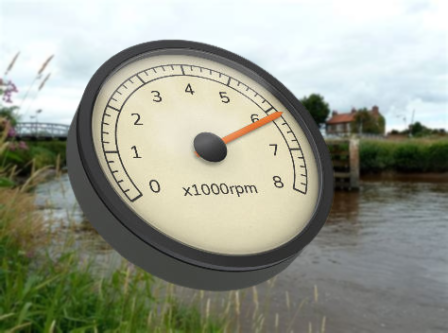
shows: 6200 rpm
